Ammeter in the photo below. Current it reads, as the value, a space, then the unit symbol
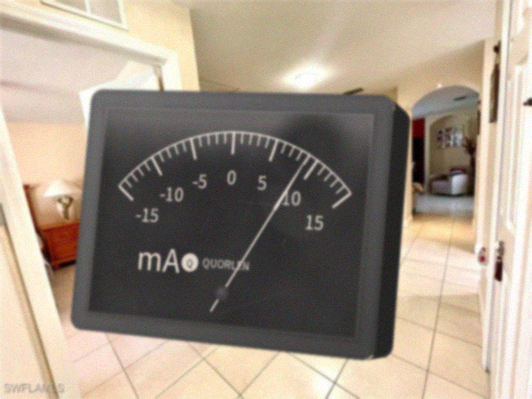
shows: 9 mA
